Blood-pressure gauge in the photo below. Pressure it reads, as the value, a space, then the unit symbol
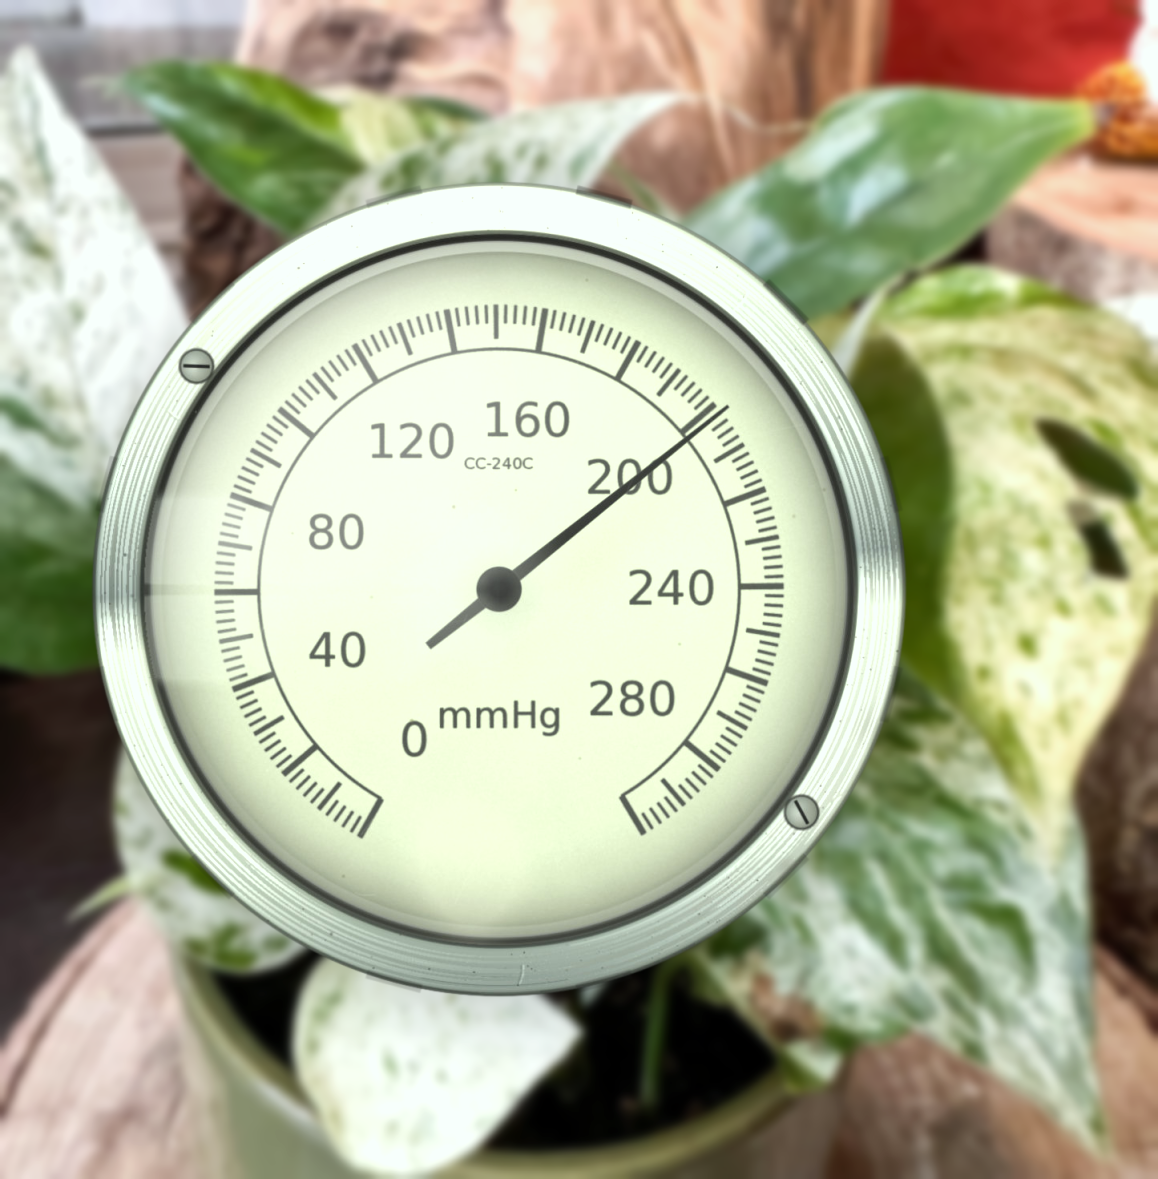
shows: 202 mmHg
